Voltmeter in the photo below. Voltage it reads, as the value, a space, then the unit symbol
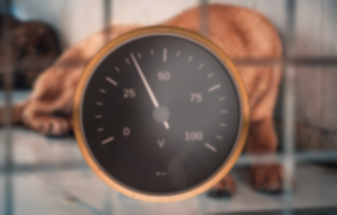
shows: 37.5 V
